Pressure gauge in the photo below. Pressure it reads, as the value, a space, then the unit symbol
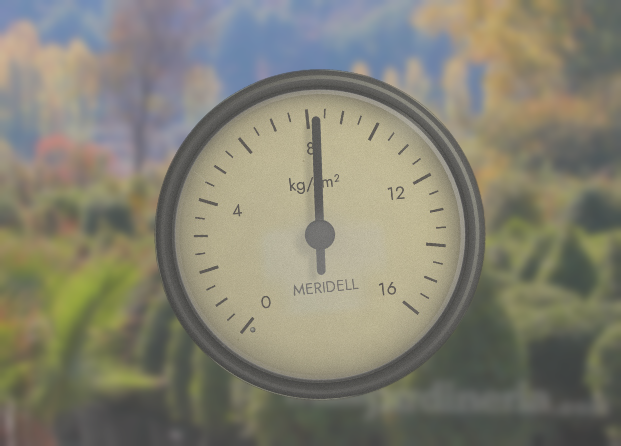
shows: 8.25 kg/cm²
